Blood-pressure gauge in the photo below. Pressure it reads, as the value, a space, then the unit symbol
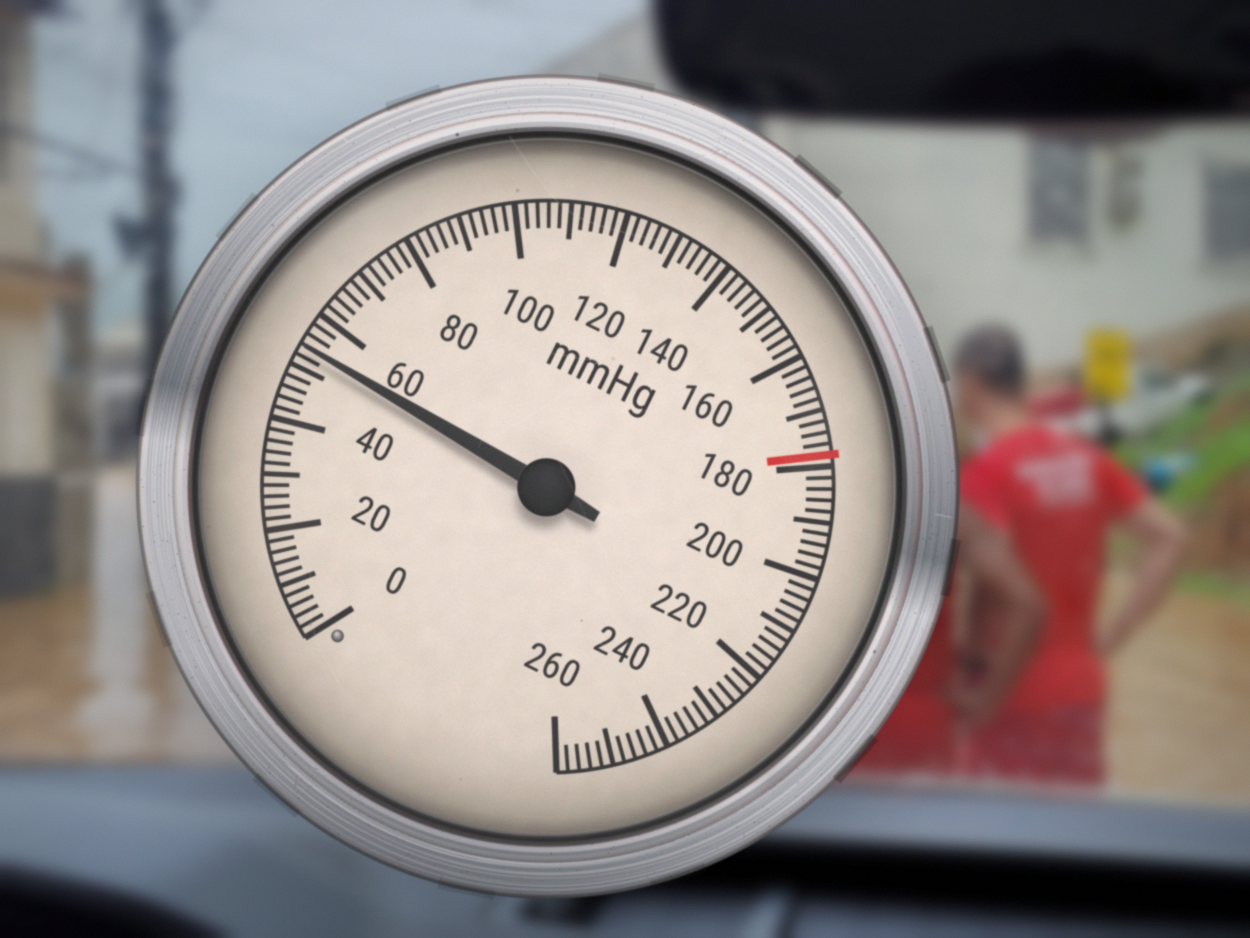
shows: 54 mmHg
